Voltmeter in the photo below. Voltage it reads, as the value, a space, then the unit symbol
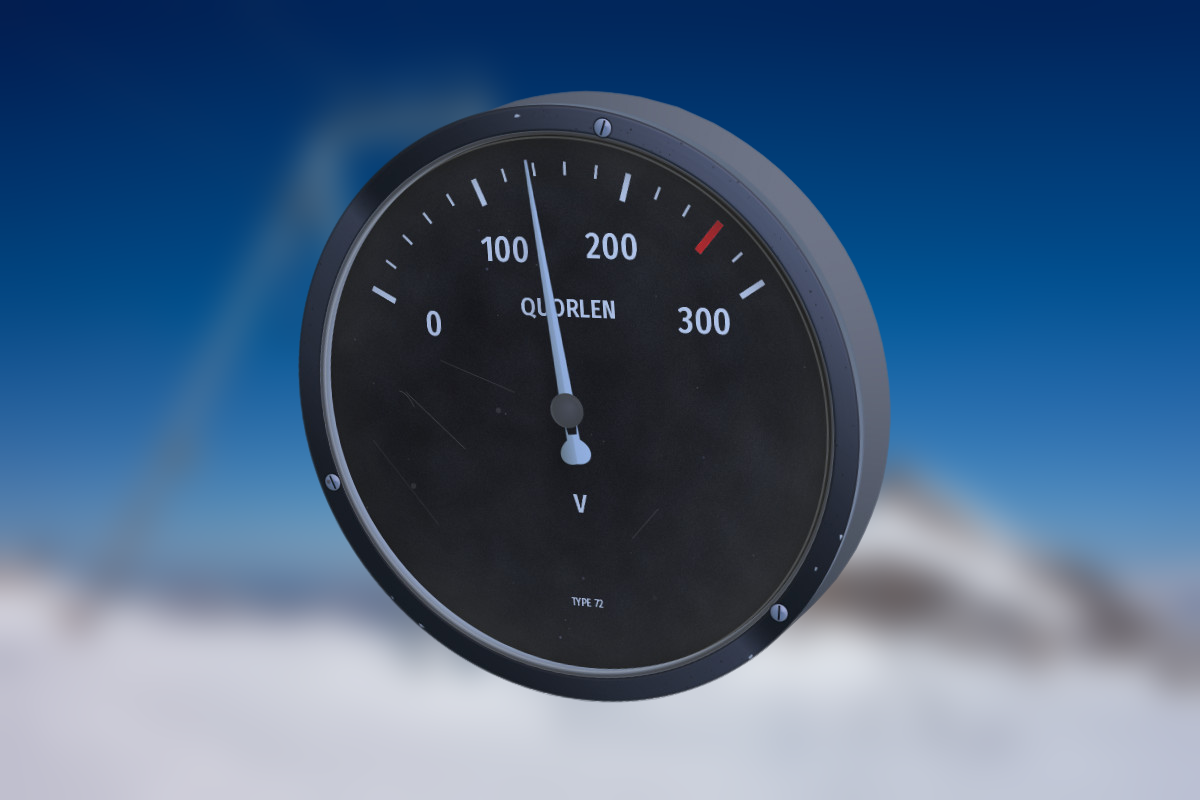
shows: 140 V
